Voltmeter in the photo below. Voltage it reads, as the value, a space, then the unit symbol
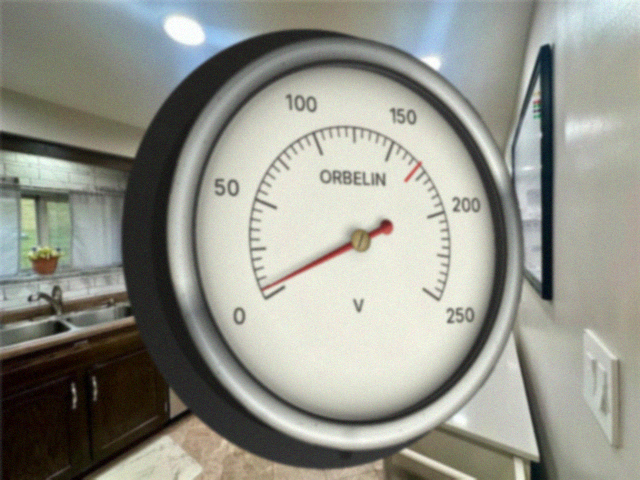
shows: 5 V
